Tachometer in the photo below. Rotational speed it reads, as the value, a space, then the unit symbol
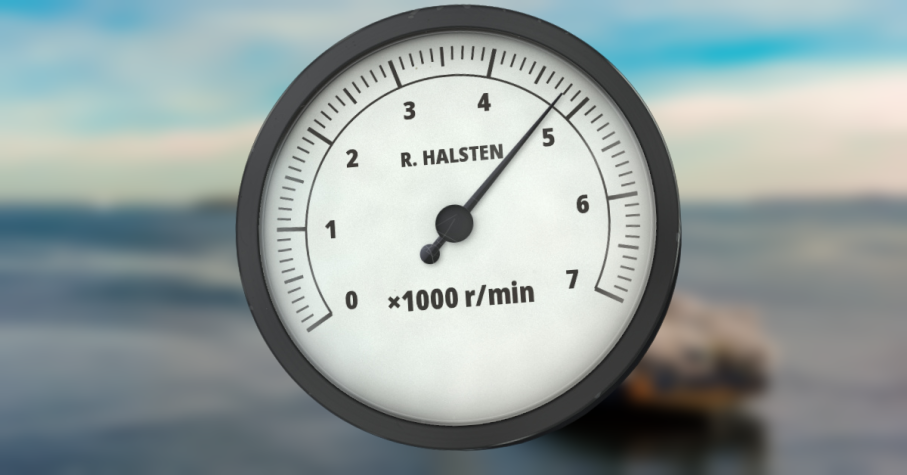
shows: 4800 rpm
